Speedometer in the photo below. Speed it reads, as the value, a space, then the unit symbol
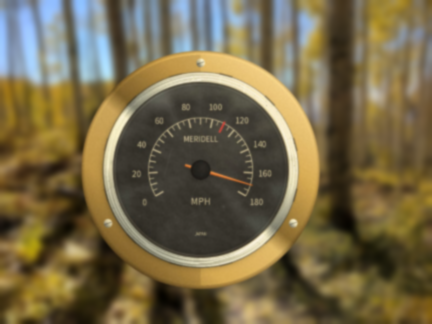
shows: 170 mph
